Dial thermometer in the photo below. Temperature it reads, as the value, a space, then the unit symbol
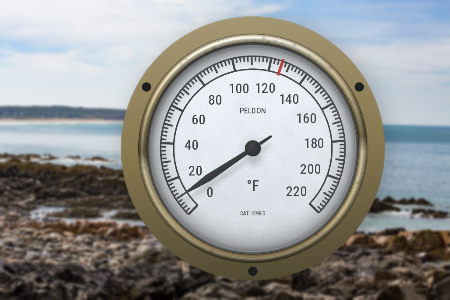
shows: 10 °F
